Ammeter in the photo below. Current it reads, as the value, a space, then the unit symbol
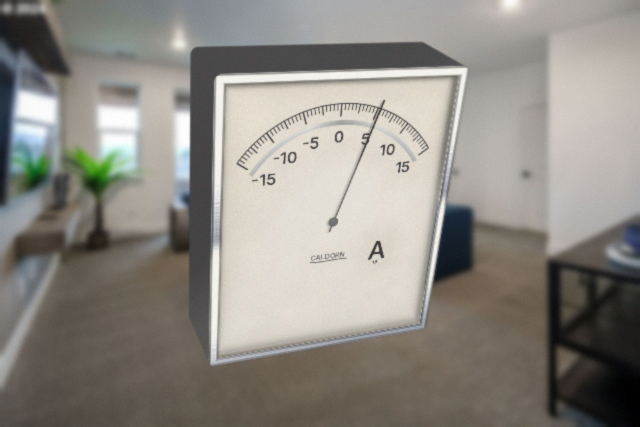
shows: 5 A
